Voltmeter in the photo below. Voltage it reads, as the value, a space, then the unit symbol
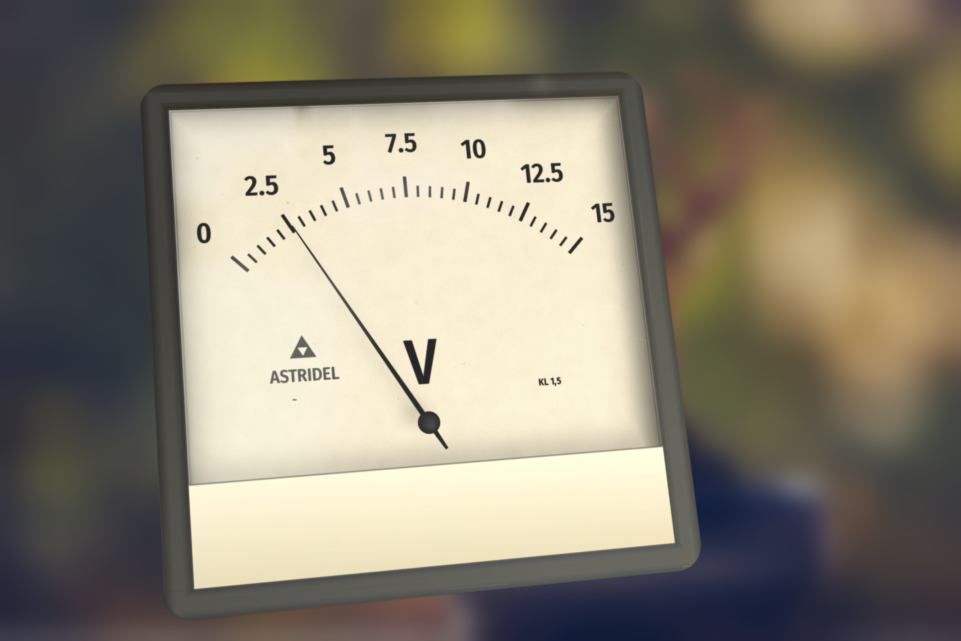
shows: 2.5 V
